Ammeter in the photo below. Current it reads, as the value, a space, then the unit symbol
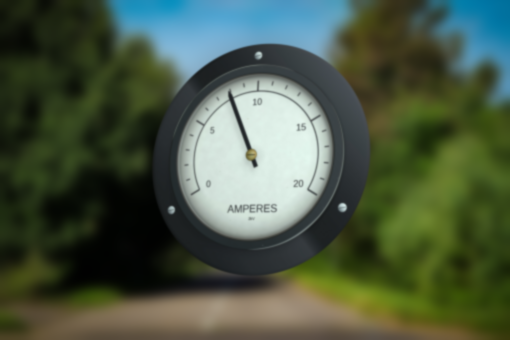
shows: 8 A
